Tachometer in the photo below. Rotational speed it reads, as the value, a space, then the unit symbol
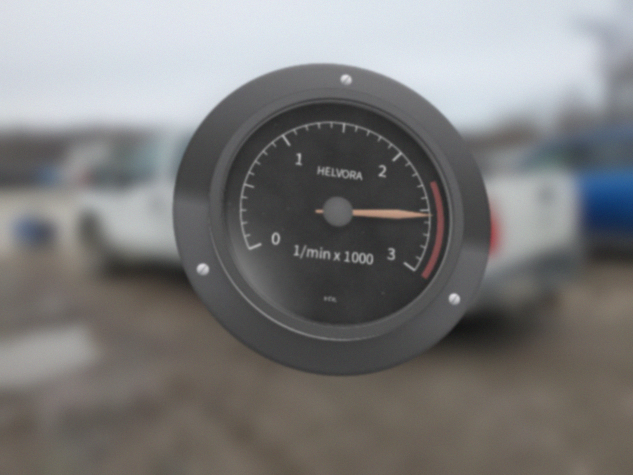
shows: 2550 rpm
